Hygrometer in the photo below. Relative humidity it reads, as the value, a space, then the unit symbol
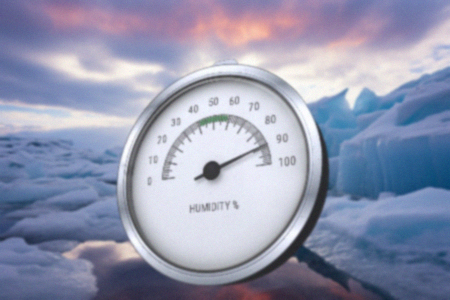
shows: 90 %
